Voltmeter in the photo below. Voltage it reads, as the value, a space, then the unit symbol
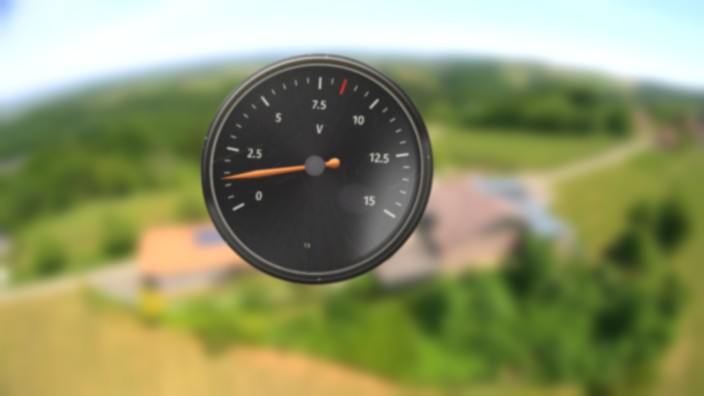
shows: 1.25 V
